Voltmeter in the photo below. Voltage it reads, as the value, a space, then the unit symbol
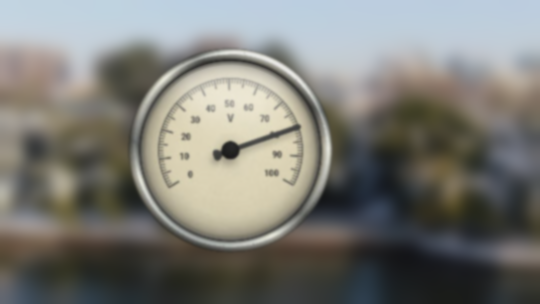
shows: 80 V
